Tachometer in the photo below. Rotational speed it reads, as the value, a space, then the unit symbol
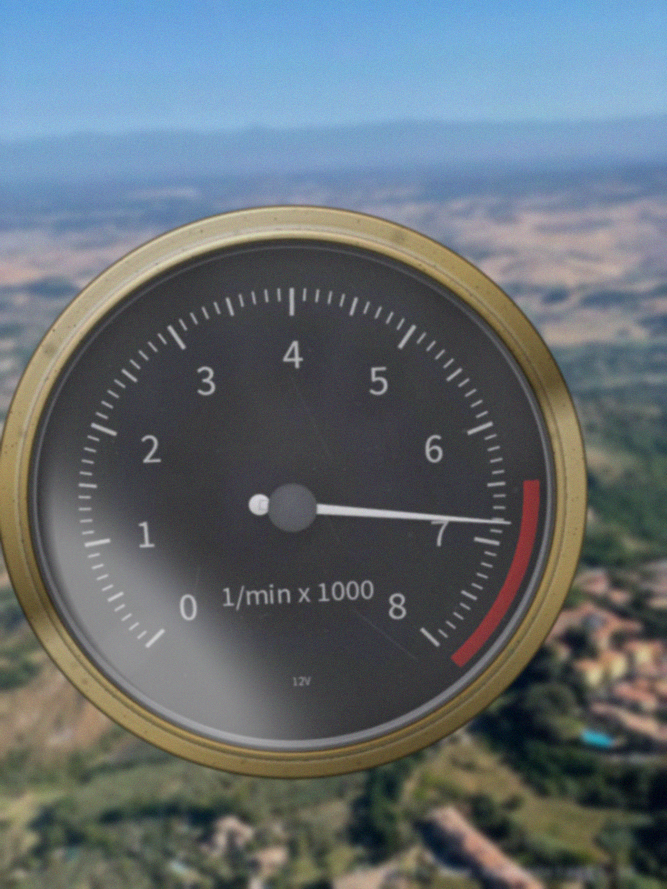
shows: 6800 rpm
